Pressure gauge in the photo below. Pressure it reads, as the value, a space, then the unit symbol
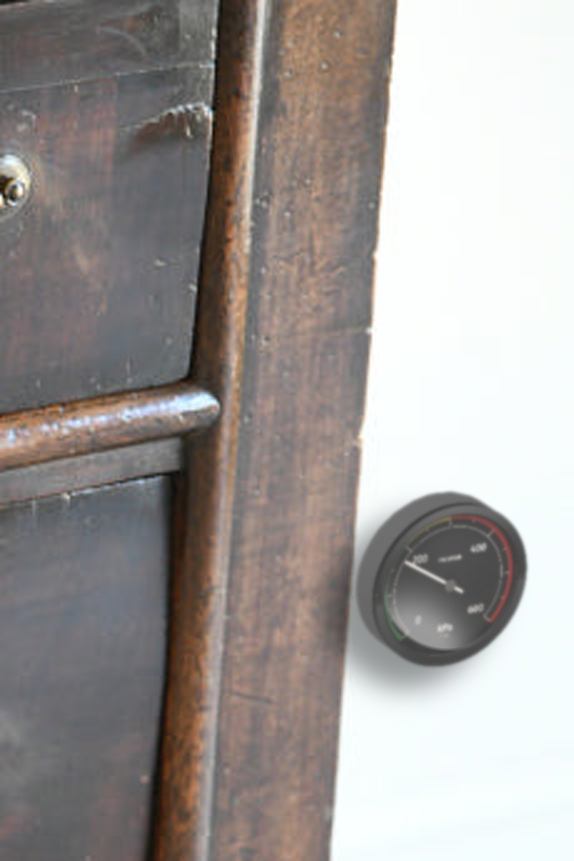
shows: 175 kPa
